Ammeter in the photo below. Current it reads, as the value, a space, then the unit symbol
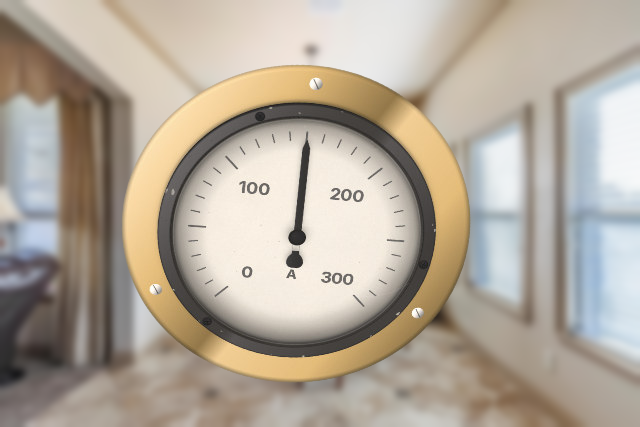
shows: 150 A
